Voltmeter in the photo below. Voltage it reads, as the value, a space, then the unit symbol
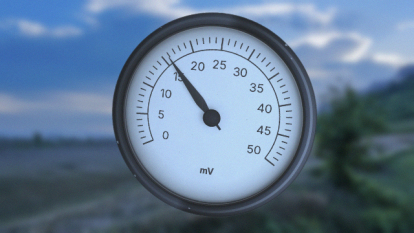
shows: 16 mV
